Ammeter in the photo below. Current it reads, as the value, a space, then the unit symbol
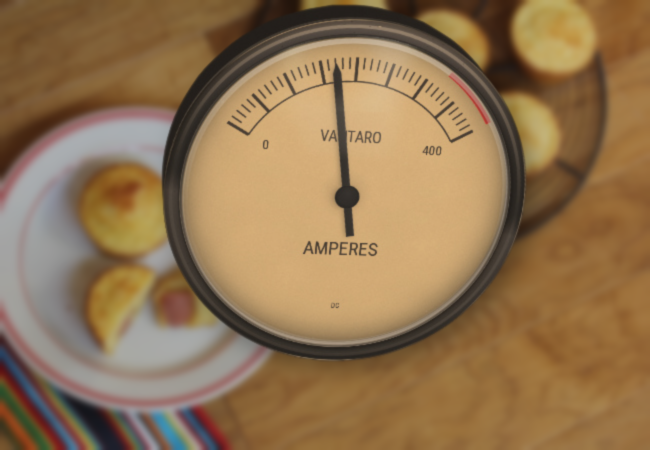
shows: 170 A
